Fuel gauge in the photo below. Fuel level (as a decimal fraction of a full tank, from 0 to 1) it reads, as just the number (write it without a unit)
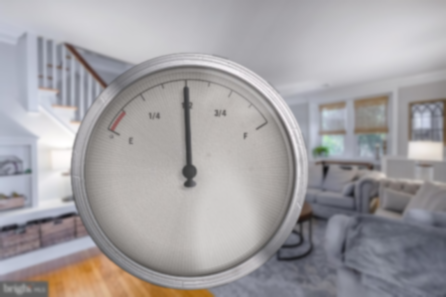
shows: 0.5
